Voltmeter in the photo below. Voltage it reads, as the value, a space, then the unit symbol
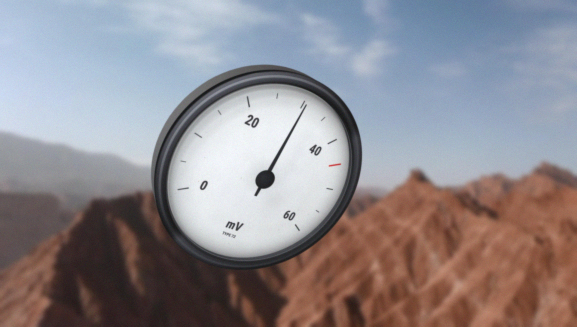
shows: 30 mV
